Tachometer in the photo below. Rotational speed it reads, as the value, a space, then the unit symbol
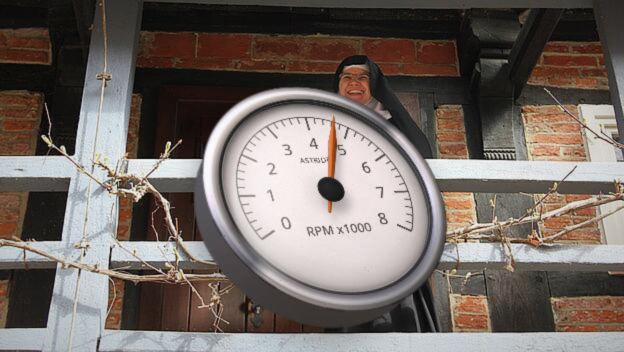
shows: 4600 rpm
